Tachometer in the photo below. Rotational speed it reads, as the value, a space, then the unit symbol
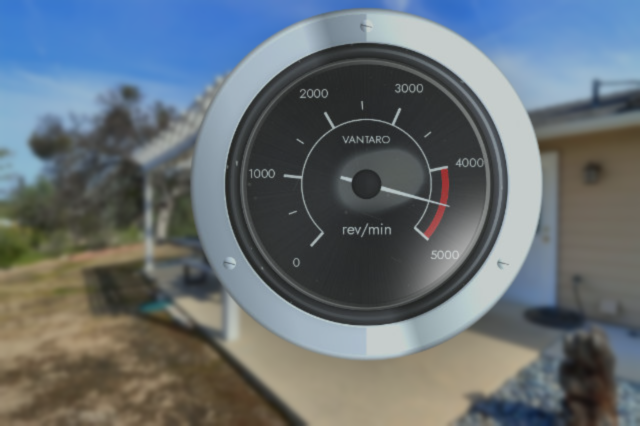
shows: 4500 rpm
